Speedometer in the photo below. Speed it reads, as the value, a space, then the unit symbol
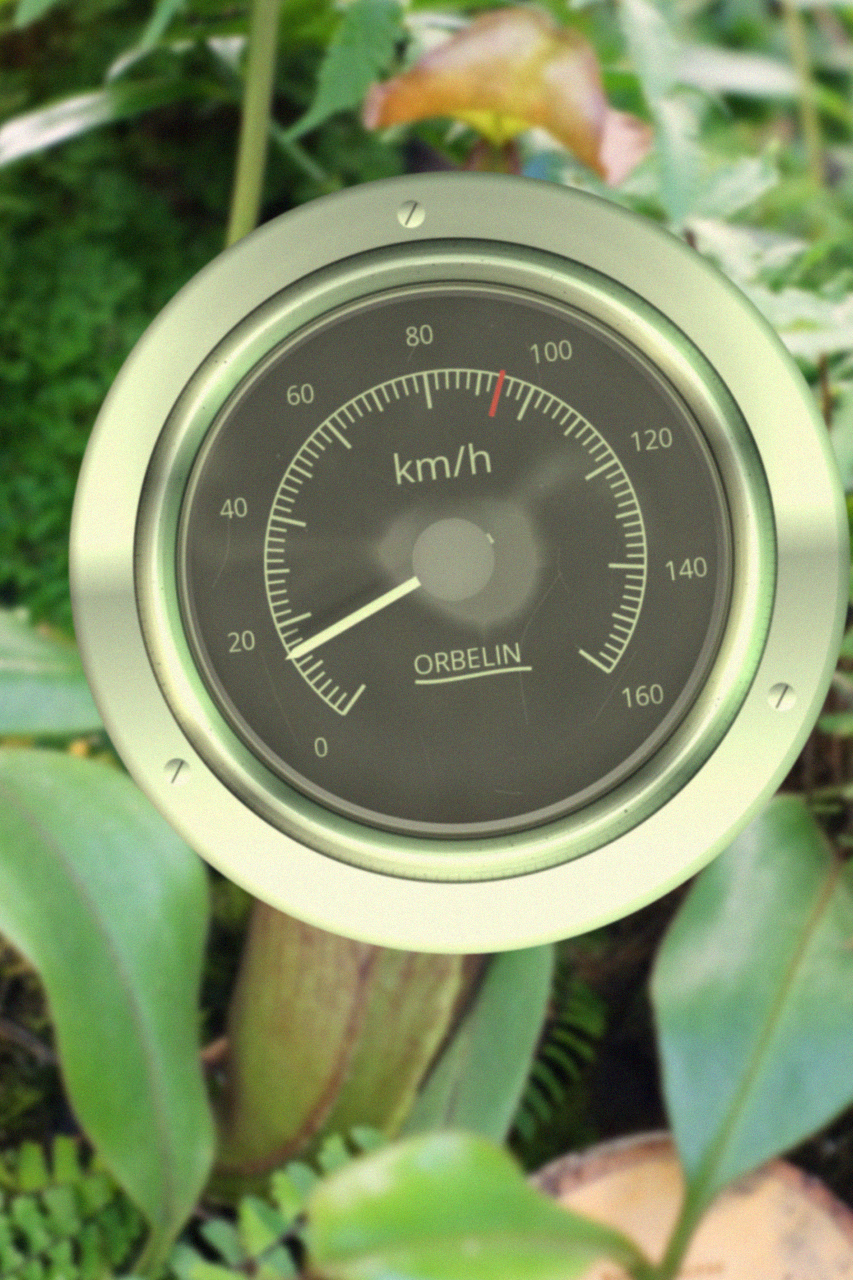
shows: 14 km/h
